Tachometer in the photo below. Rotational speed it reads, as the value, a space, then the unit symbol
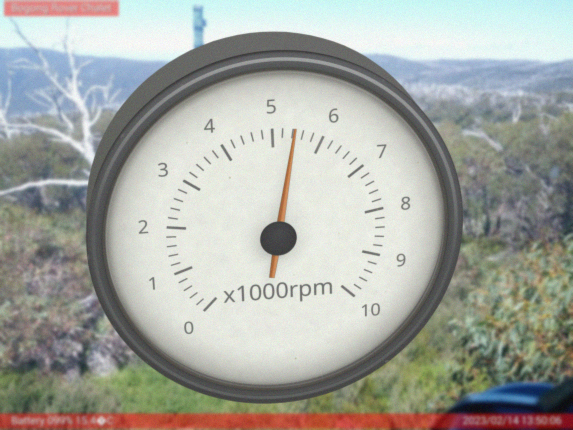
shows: 5400 rpm
